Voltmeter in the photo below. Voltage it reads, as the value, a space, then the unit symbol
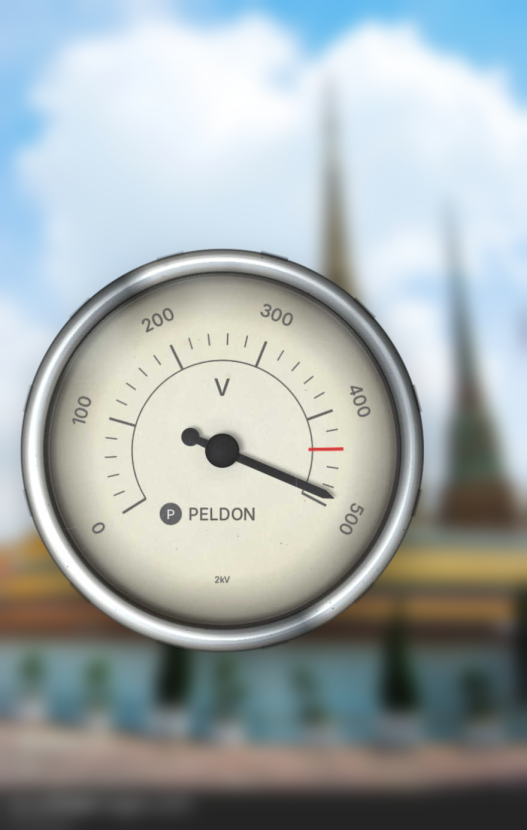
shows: 490 V
